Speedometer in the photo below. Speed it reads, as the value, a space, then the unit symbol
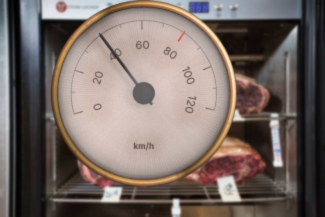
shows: 40 km/h
